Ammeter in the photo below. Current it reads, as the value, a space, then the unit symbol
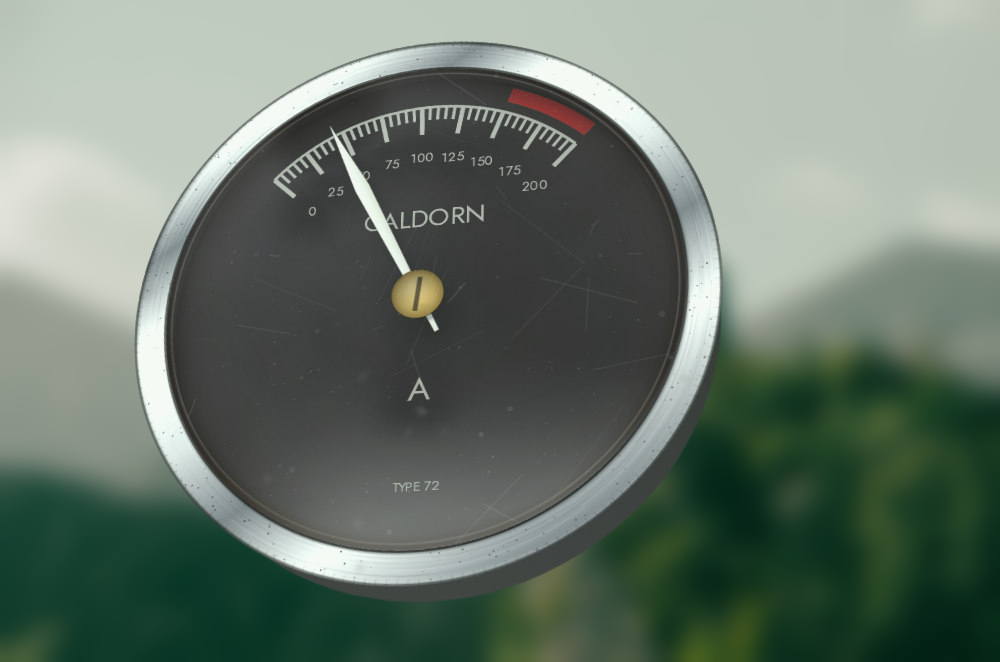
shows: 45 A
